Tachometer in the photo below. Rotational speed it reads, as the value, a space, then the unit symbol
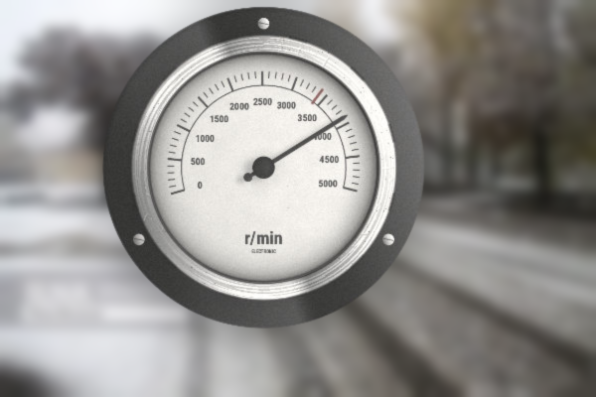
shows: 3900 rpm
